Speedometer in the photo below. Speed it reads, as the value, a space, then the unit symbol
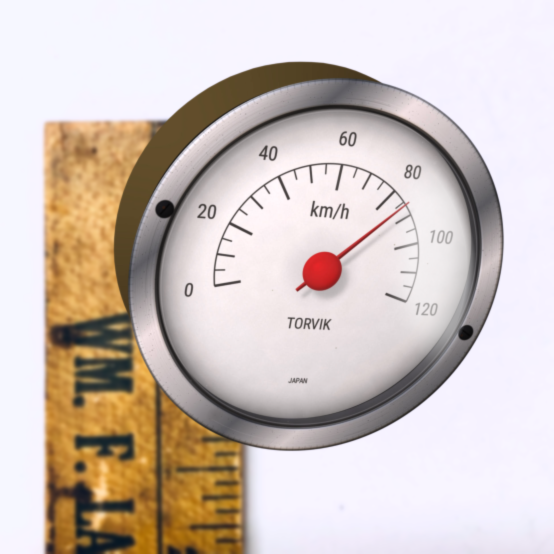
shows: 85 km/h
